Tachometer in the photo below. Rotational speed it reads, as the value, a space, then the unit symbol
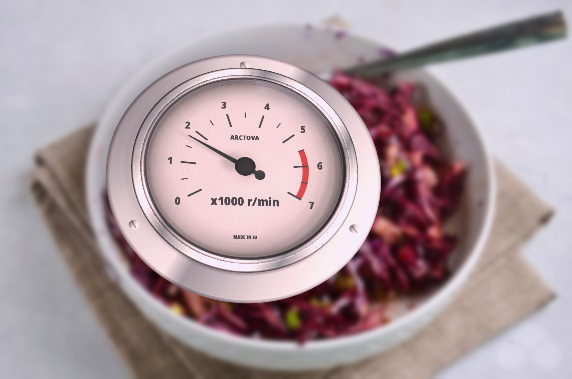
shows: 1750 rpm
